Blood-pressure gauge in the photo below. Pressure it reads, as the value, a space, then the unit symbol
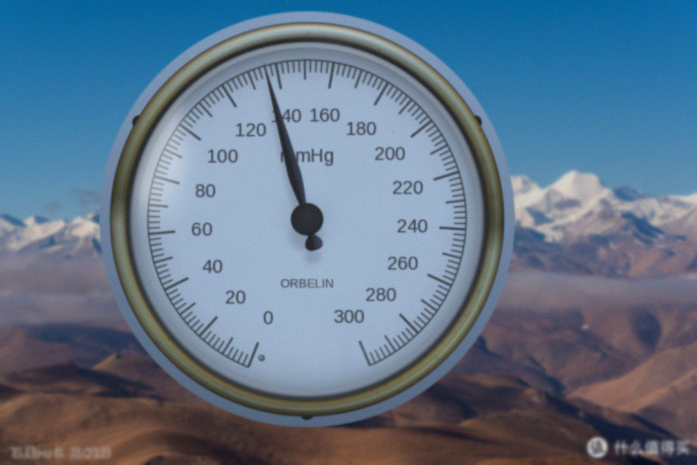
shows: 136 mmHg
